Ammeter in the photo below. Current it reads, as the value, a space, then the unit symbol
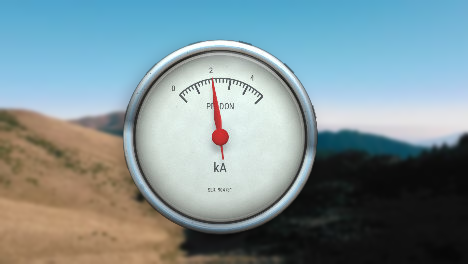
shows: 2 kA
